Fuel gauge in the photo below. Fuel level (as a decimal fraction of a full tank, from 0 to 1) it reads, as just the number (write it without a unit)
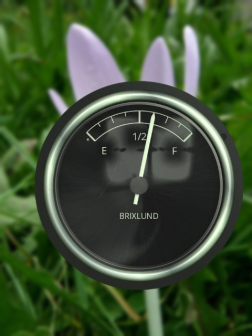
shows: 0.625
